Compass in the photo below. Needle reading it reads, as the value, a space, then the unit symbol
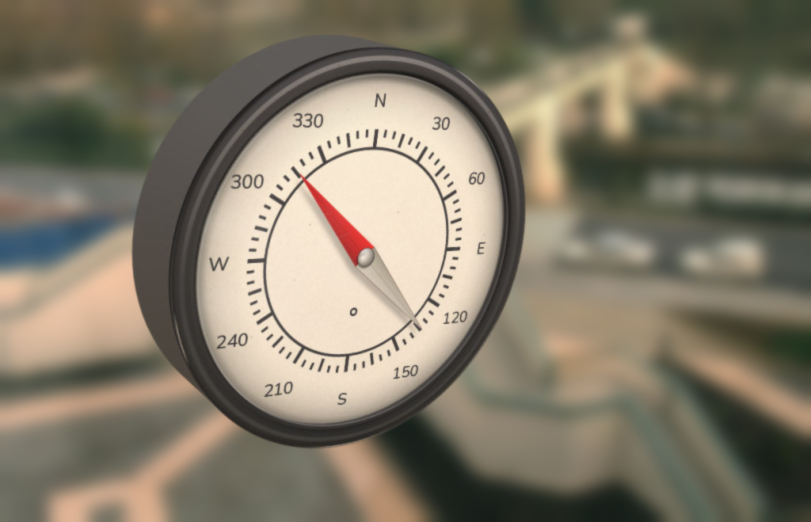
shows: 315 °
